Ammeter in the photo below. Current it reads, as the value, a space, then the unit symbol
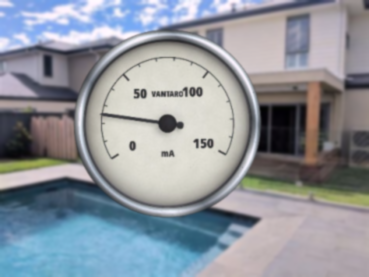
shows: 25 mA
